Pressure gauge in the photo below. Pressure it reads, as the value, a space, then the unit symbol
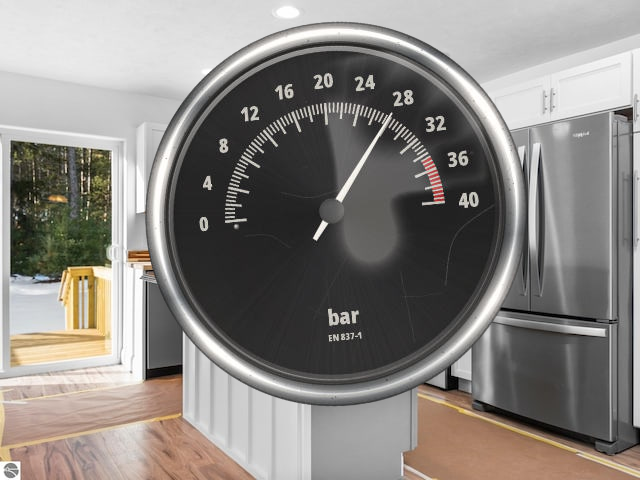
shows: 28 bar
